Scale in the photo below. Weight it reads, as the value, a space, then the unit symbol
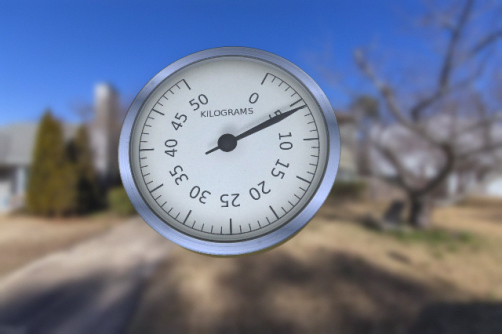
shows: 6 kg
